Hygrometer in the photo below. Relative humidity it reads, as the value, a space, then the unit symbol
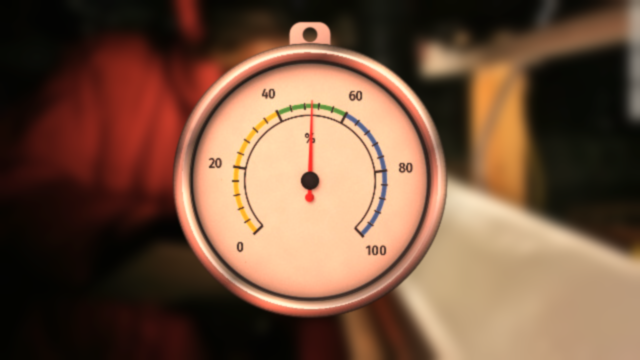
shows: 50 %
